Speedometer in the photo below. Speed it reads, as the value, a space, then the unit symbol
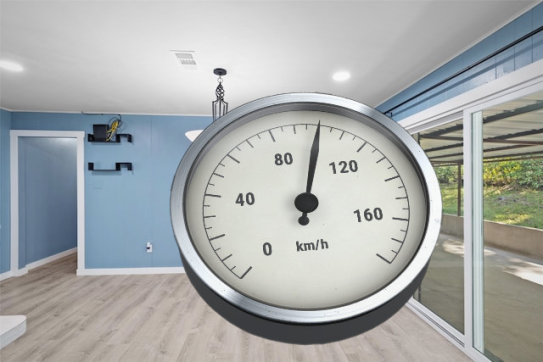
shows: 100 km/h
